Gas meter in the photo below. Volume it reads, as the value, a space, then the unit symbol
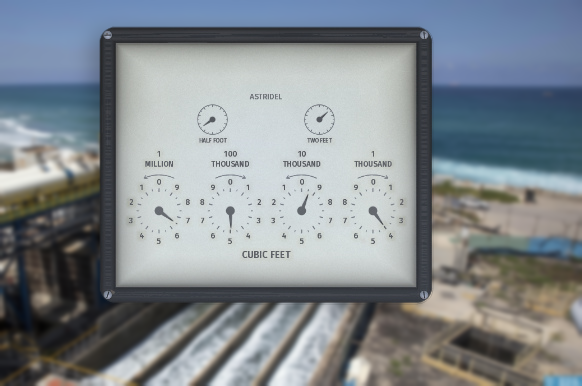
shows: 649400 ft³
